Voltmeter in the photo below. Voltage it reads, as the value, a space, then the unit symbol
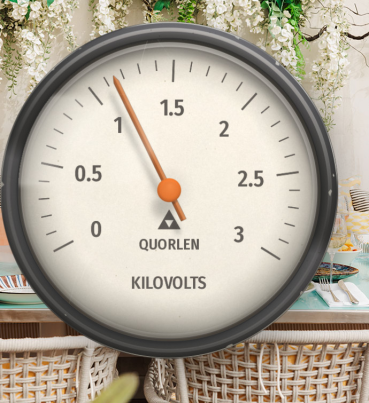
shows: 1.15 kV
